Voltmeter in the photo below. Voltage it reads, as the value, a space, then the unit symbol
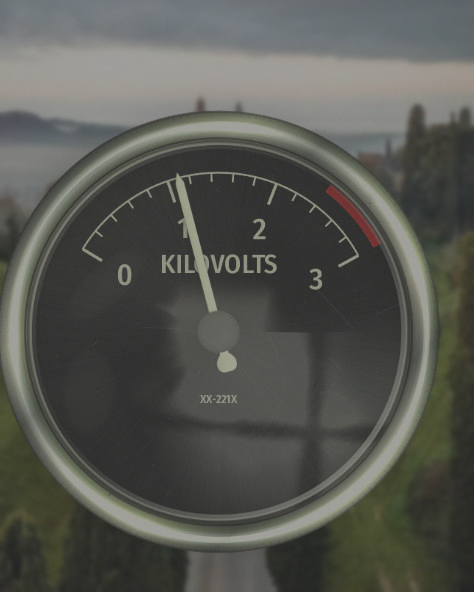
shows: 1.1 kV
